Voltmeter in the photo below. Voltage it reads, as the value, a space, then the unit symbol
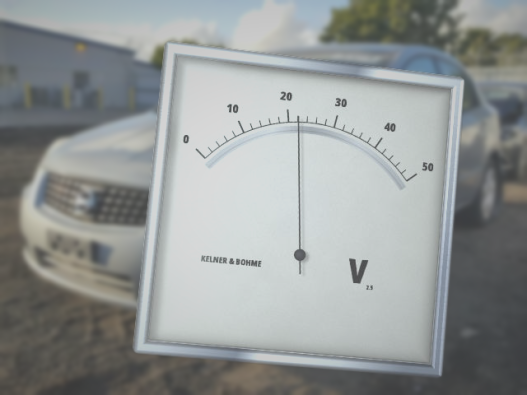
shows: 22 V
